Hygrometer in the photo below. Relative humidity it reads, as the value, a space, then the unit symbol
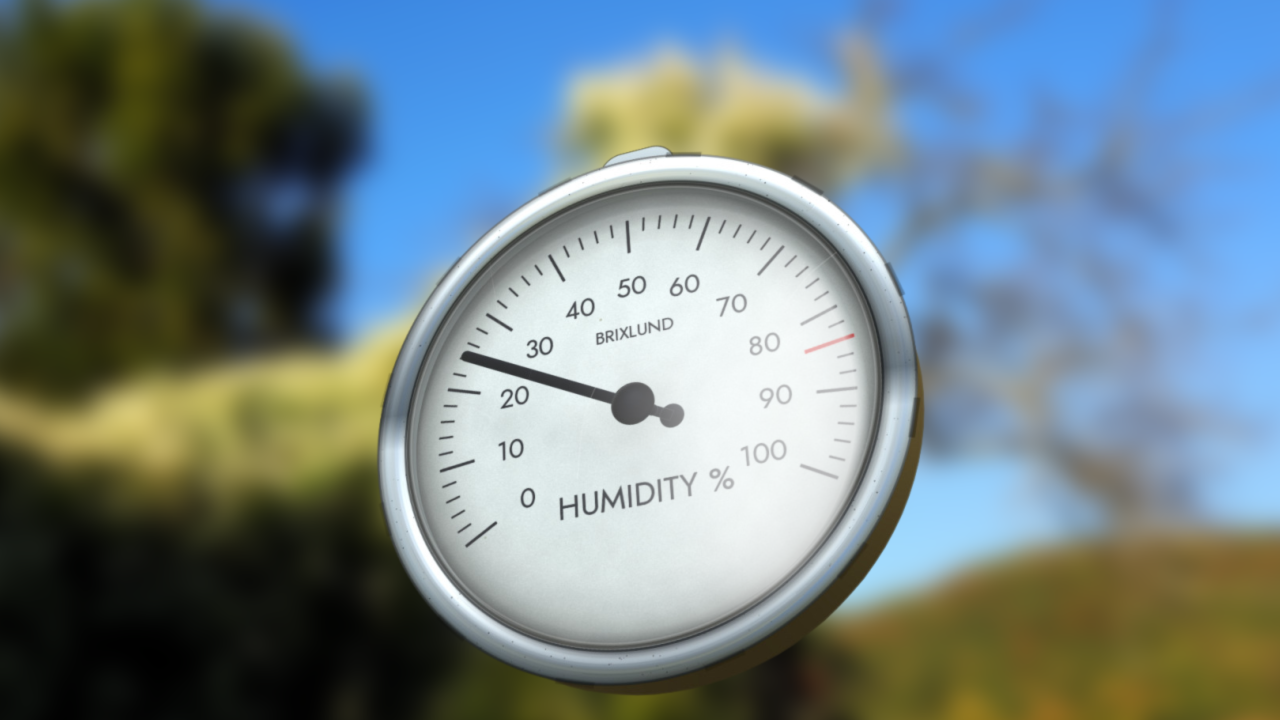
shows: 24 %
